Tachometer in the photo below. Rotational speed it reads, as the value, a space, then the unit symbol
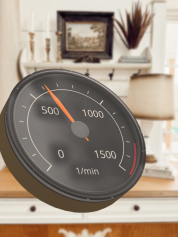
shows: 600 rpm
